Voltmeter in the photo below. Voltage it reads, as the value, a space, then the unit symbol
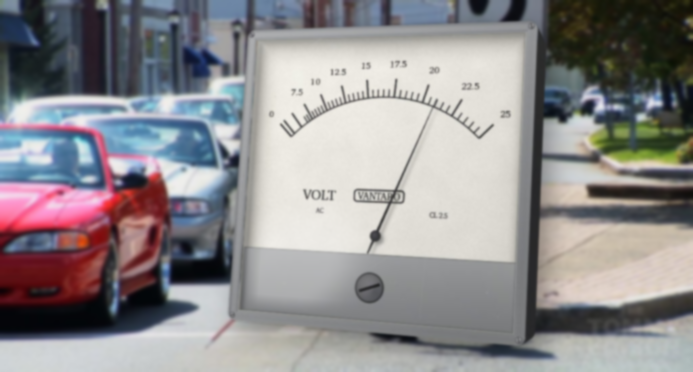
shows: 21 V
